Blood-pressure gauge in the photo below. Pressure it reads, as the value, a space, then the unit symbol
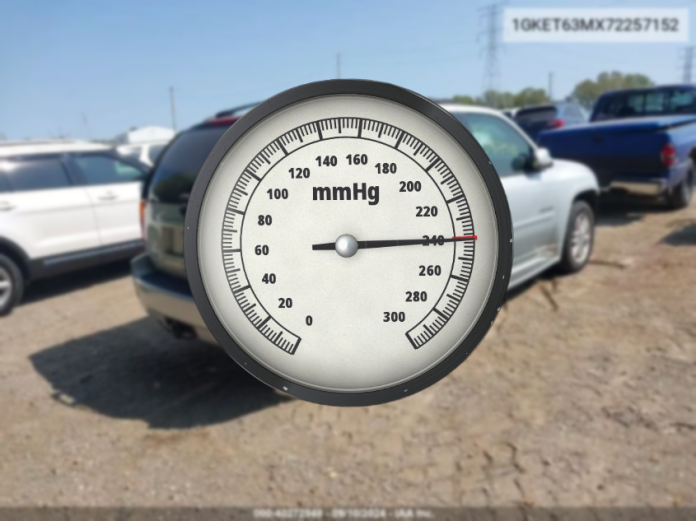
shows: 240 mmHg
